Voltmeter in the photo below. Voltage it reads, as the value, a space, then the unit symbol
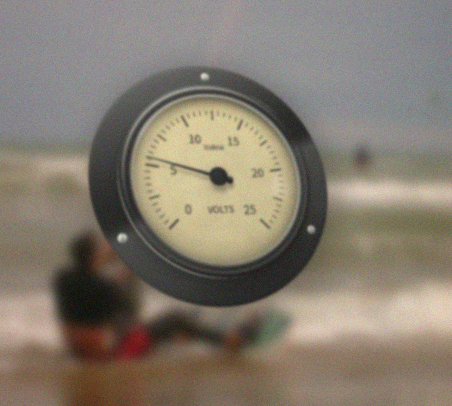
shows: 5.5 V
